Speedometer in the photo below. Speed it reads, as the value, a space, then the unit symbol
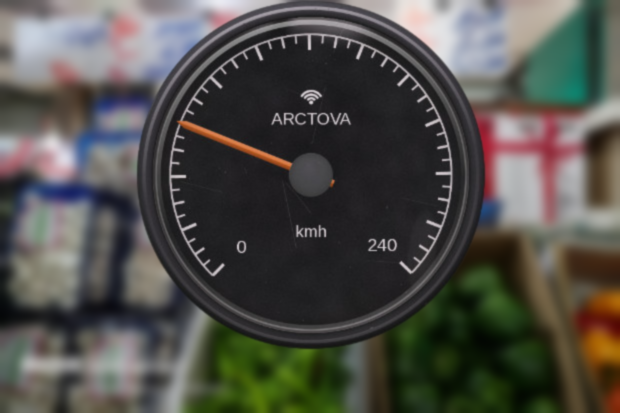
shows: 60 km/h
